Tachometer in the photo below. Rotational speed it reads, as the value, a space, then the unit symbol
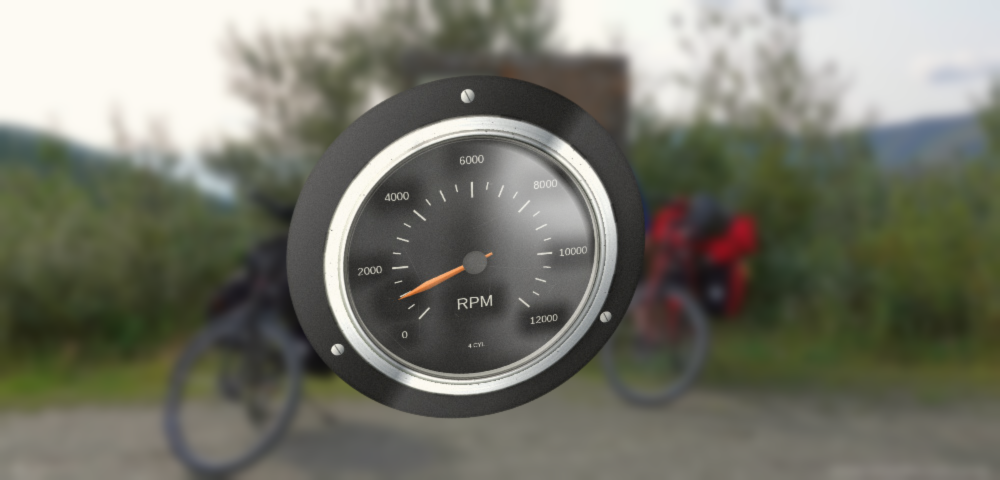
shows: 1000 rpm
